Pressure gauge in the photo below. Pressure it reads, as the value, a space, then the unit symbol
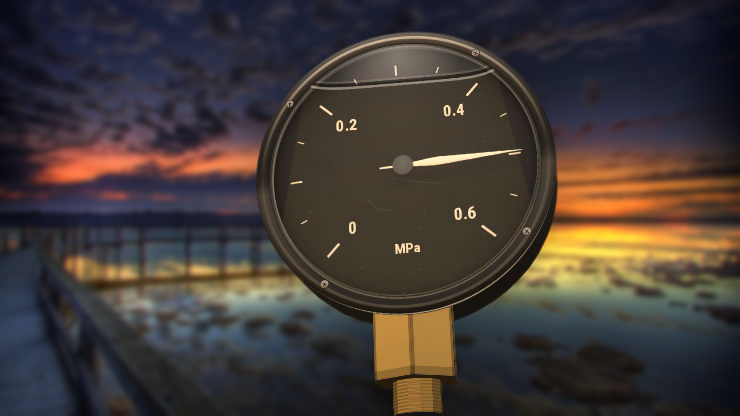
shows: 0.5 MPa
